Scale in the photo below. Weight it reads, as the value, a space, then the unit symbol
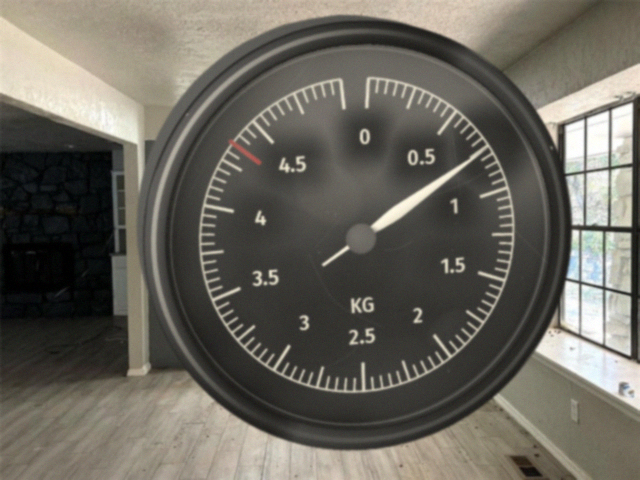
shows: 0.75 kg
